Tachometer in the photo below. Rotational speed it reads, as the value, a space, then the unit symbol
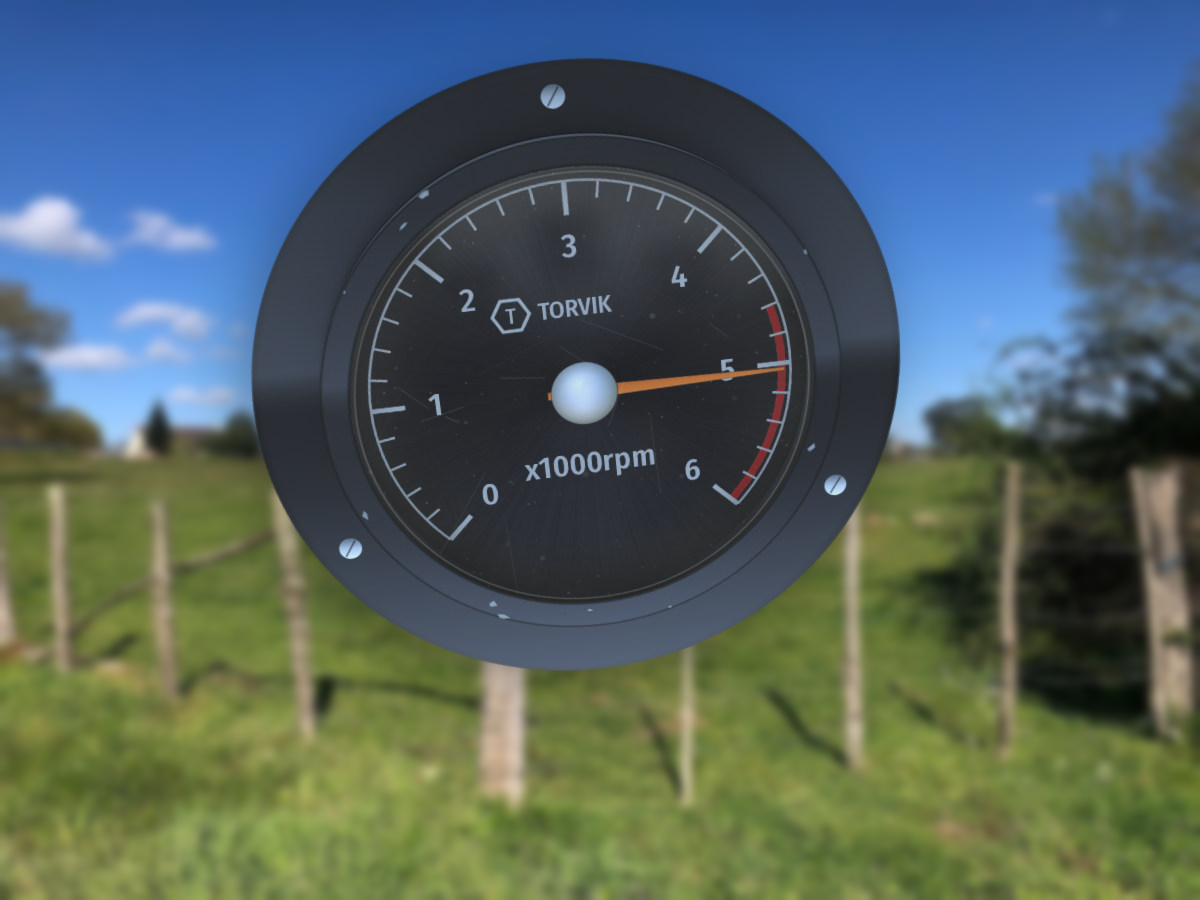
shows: 5000 rpm
